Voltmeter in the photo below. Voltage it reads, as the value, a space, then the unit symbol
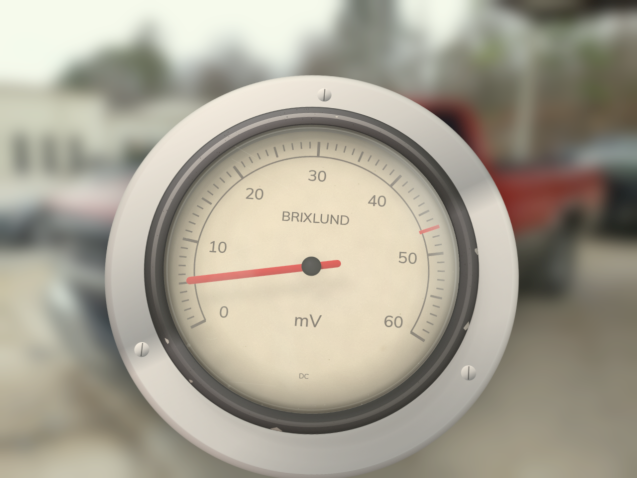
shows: 5 mV
